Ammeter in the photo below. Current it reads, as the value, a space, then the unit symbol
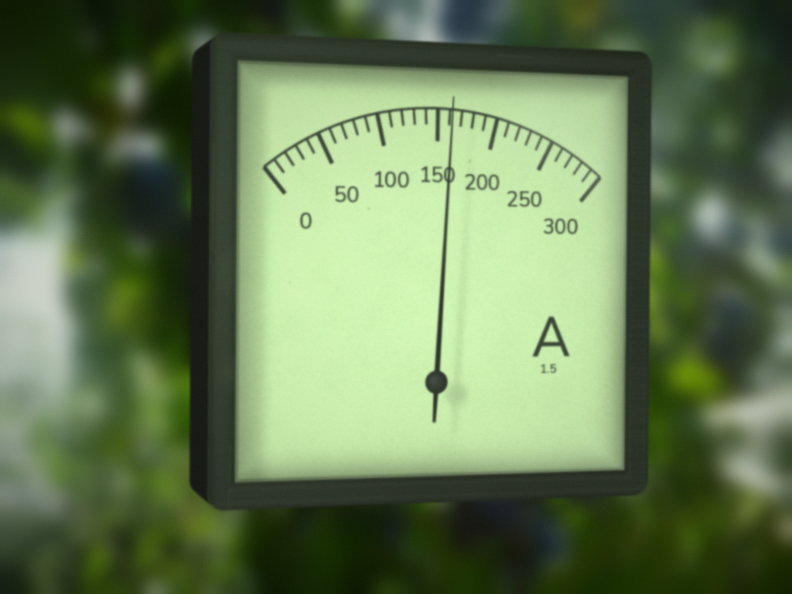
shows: 160 A
